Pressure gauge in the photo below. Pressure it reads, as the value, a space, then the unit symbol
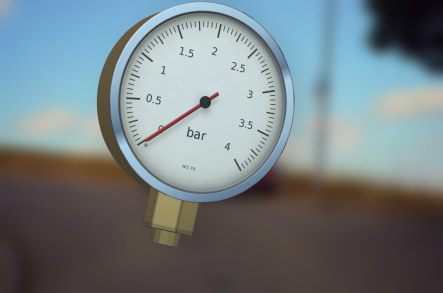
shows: 0 bar
